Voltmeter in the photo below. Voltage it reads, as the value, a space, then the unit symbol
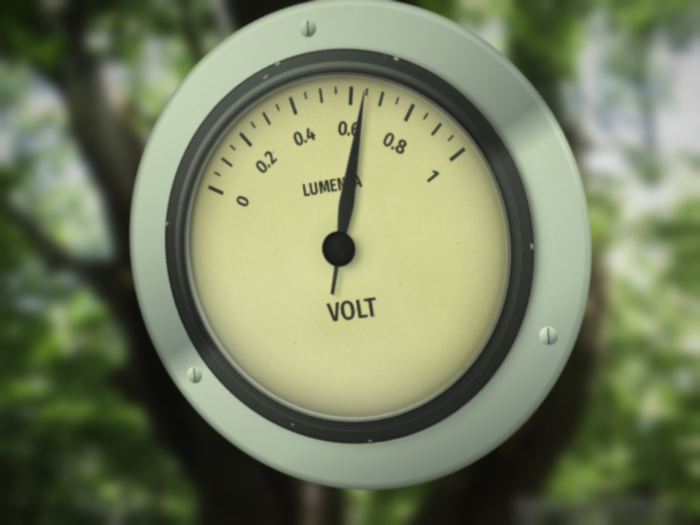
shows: 0.65 V
